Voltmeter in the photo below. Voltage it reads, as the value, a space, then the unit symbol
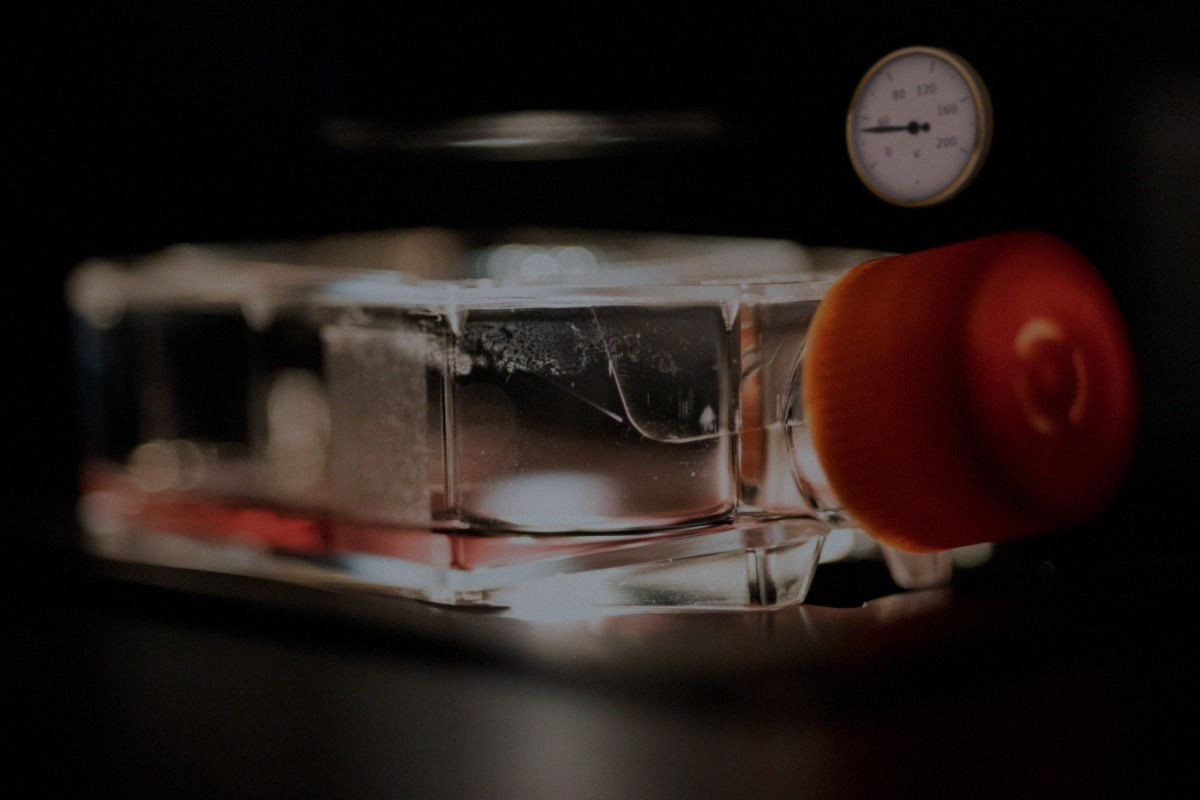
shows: 30 V
